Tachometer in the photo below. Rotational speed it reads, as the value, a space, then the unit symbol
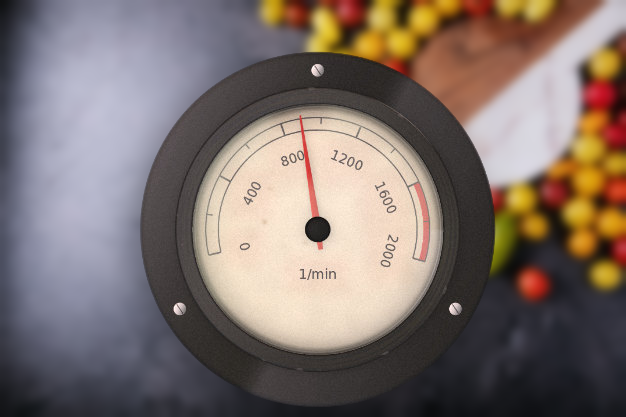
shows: 900 rpm
